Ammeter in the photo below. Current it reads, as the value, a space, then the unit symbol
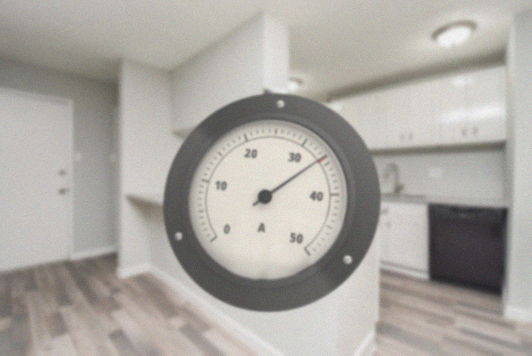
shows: 34 A
